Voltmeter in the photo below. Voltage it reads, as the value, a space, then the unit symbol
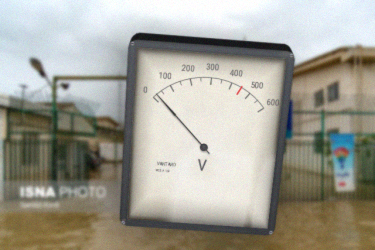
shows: 25 V
